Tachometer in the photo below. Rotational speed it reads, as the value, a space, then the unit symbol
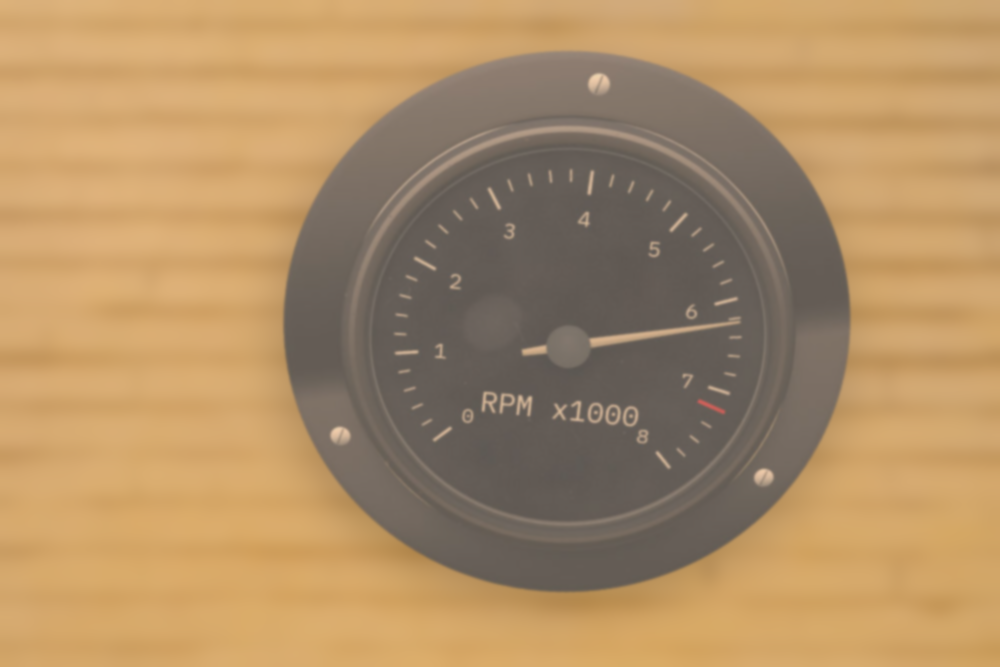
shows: 6200 rpm
